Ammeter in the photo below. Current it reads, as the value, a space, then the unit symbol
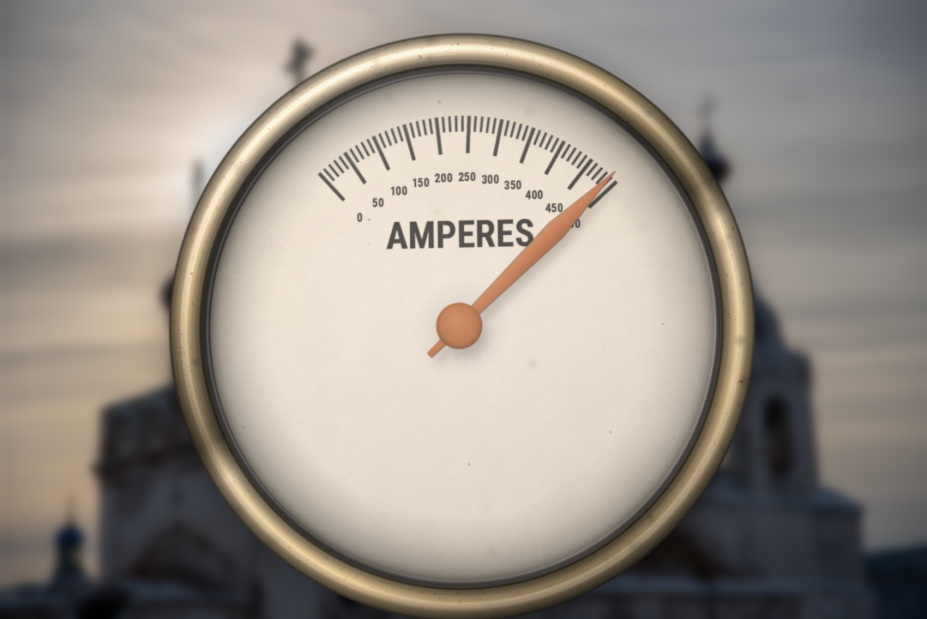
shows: 490 A
